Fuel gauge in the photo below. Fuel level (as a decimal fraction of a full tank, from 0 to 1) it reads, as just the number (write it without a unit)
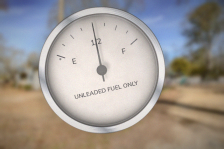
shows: 0.5
